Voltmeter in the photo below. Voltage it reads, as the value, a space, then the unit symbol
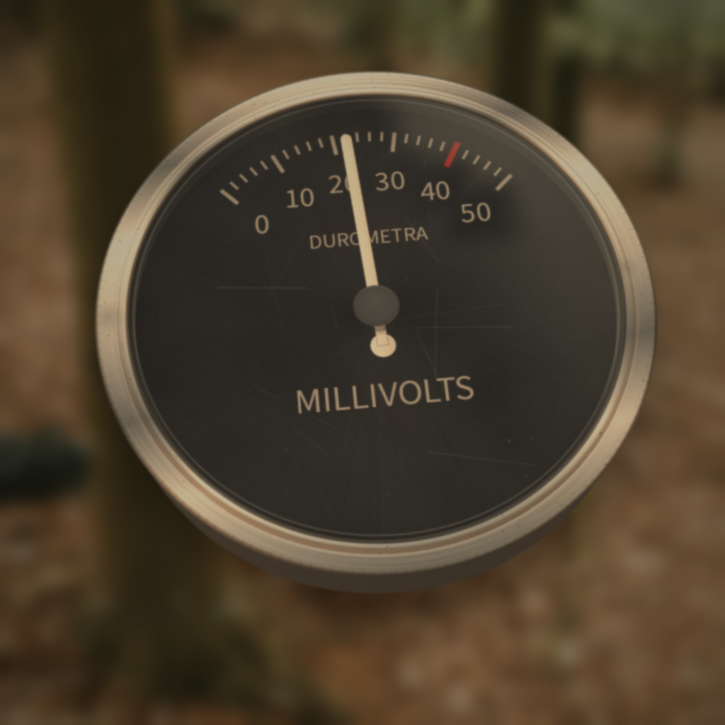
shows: 22 mV
